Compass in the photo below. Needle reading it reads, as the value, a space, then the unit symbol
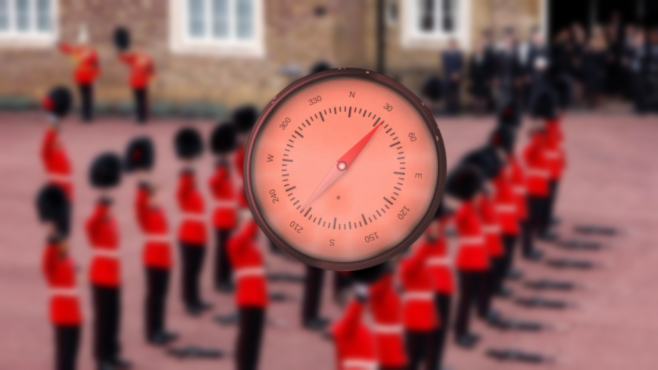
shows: 35 °
